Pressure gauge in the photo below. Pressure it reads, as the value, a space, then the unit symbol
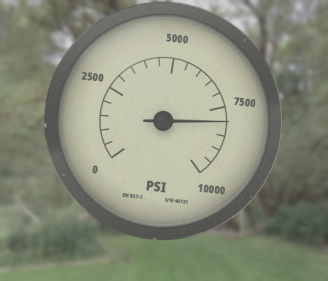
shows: 8000 psi
